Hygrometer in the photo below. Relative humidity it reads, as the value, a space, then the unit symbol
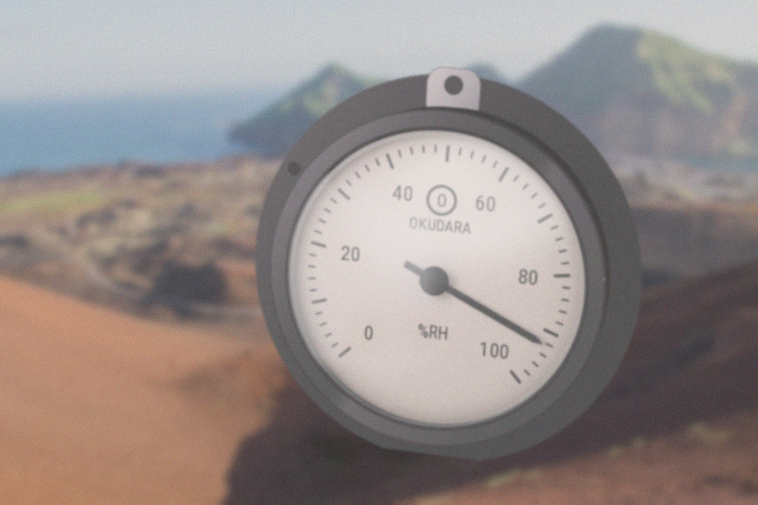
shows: 92 %
